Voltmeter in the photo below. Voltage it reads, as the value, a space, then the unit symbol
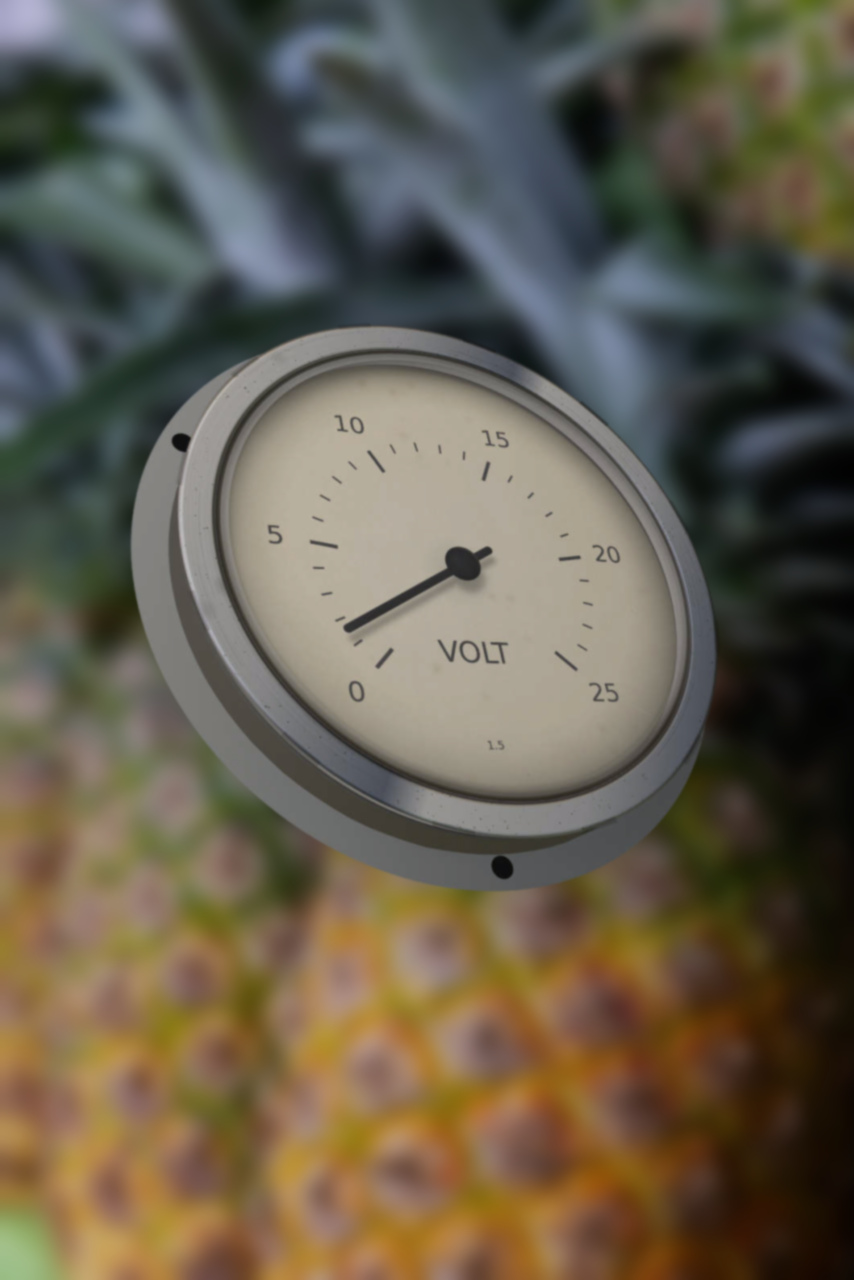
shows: 1.5 V
